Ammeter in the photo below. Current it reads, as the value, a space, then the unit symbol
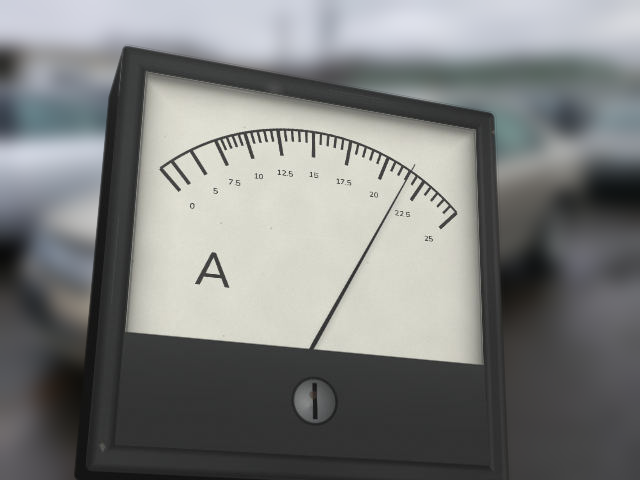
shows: 21.5 A
